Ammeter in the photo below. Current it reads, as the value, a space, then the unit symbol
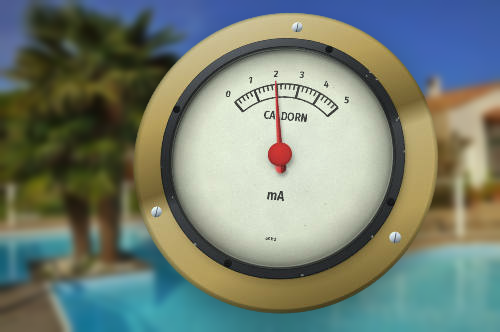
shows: 2 mA
